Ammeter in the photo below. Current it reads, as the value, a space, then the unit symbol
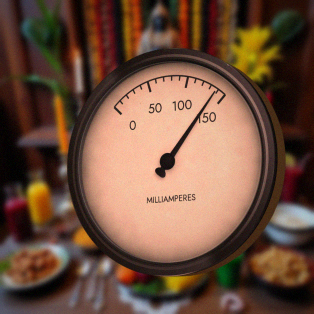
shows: 140 mA
